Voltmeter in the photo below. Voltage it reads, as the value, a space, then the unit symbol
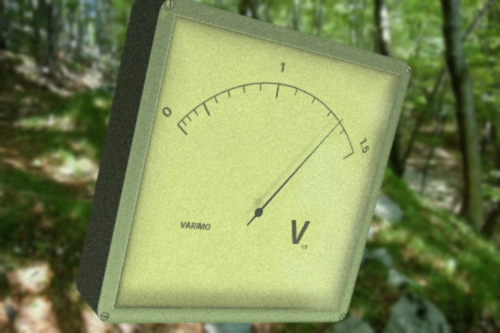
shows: 1.35 V
